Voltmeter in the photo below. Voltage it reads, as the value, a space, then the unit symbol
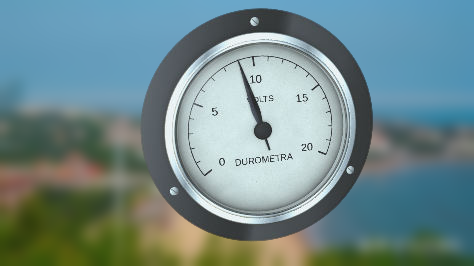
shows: 9 V
